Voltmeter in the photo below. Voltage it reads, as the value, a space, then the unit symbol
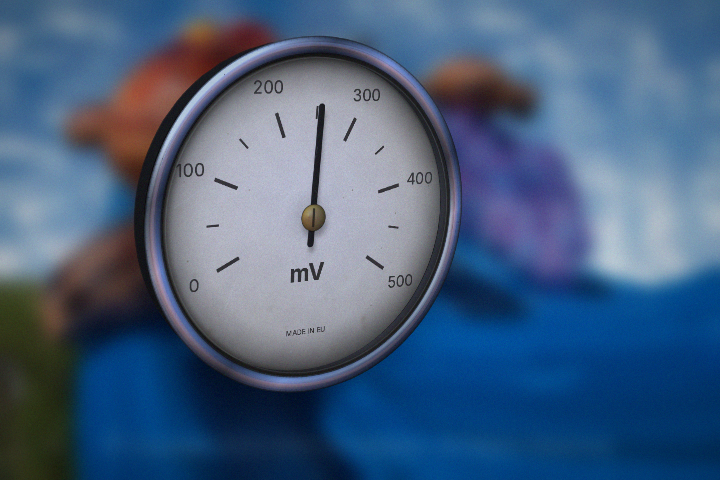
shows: 250 mV
